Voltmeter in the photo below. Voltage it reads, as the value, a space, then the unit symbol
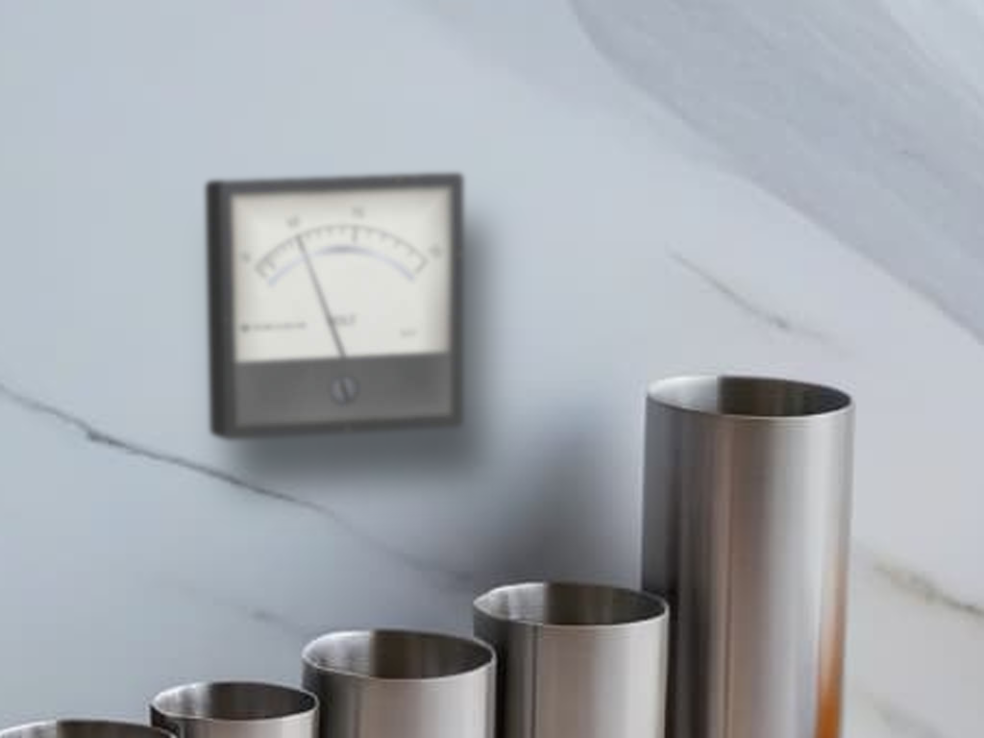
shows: 10 V
